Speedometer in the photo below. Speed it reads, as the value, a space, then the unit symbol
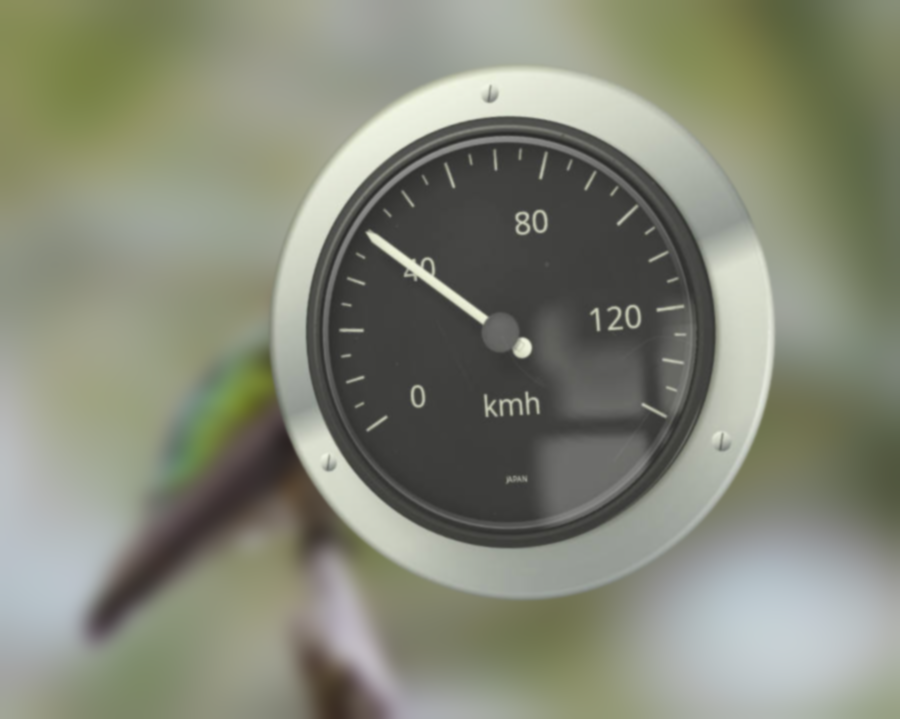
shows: 40 km/h
